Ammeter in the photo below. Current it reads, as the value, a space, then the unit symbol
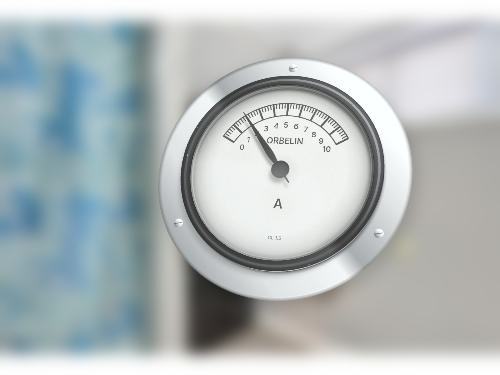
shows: 2 A
